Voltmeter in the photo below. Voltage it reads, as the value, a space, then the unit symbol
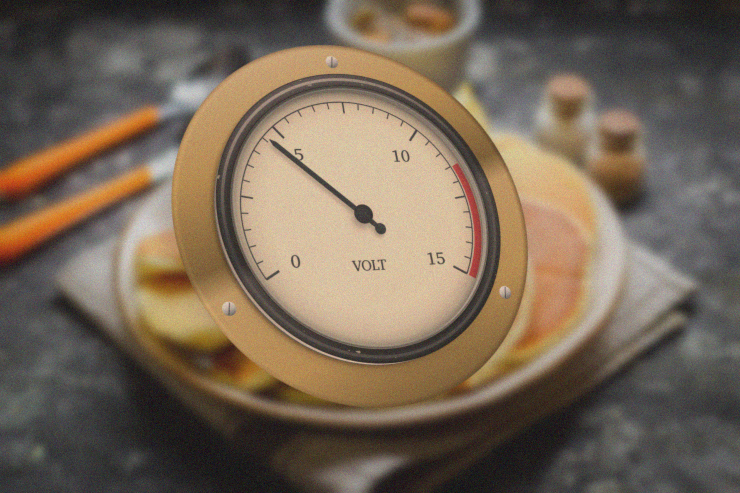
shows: 4.5 V
